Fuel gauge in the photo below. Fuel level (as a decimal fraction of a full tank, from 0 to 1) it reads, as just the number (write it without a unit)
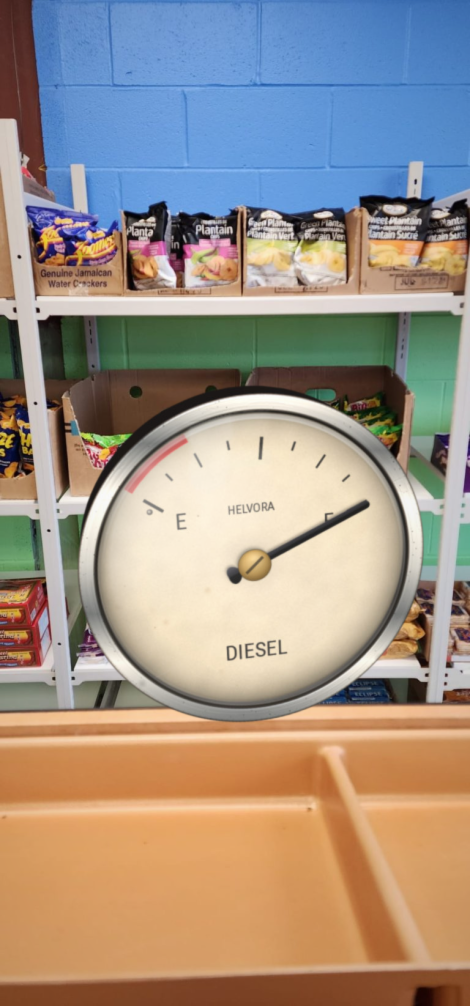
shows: 1
